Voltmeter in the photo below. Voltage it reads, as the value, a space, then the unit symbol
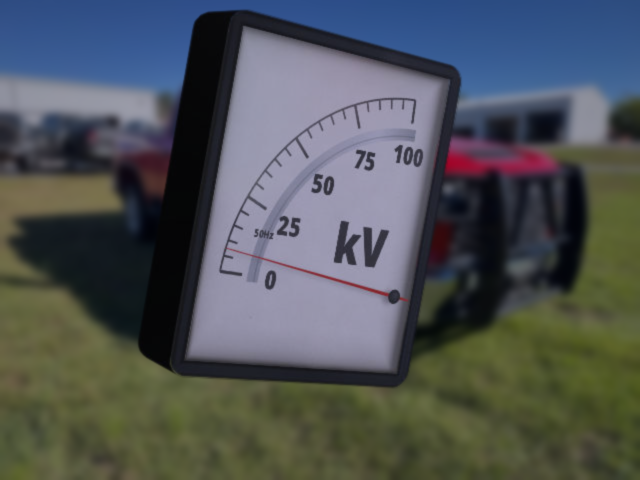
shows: 7.5 kV
